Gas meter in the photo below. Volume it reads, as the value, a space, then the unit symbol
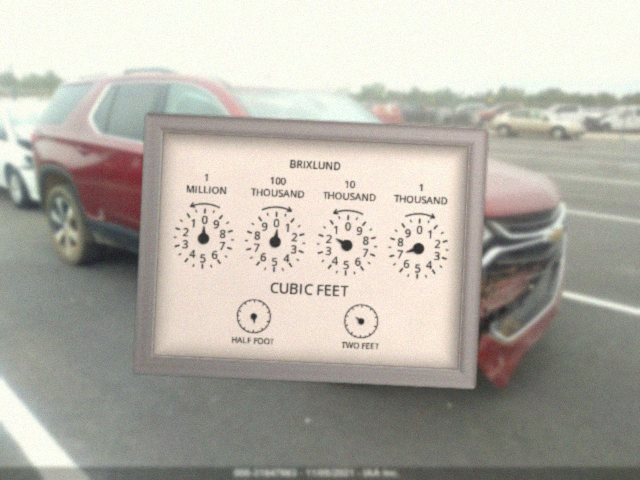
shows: 1700 ft³
